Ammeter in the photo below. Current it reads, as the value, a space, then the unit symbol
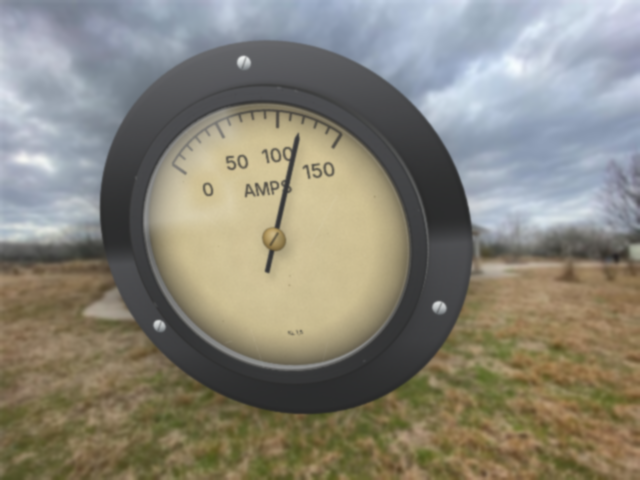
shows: 120 A
